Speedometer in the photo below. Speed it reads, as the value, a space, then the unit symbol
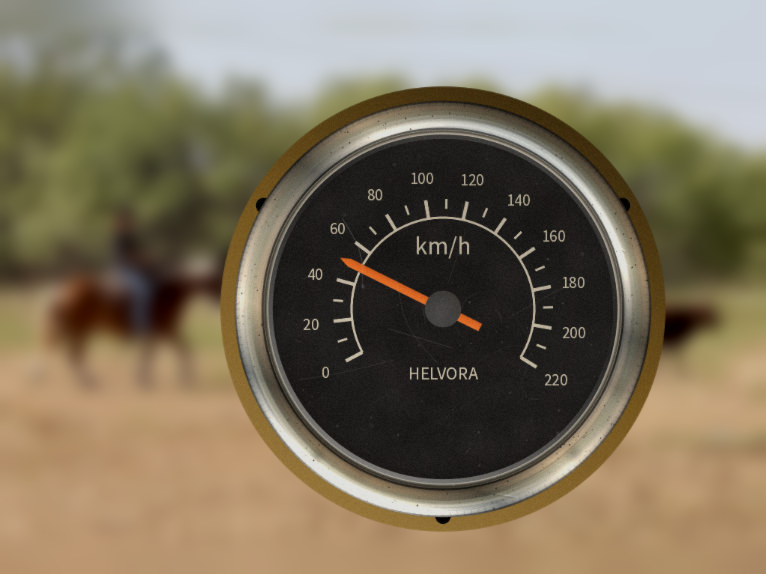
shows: 50 km/h
